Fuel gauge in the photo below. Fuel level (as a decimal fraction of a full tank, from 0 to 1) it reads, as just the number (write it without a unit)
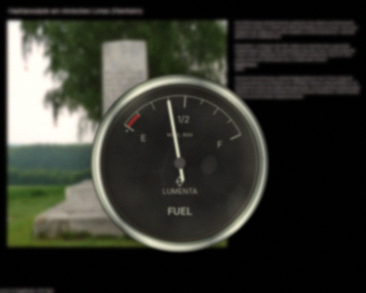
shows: 0.375
